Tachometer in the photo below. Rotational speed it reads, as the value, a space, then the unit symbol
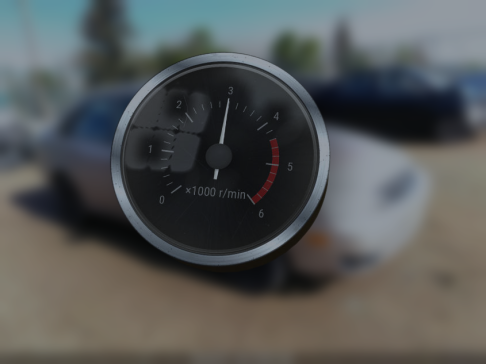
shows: 3000 rpm
